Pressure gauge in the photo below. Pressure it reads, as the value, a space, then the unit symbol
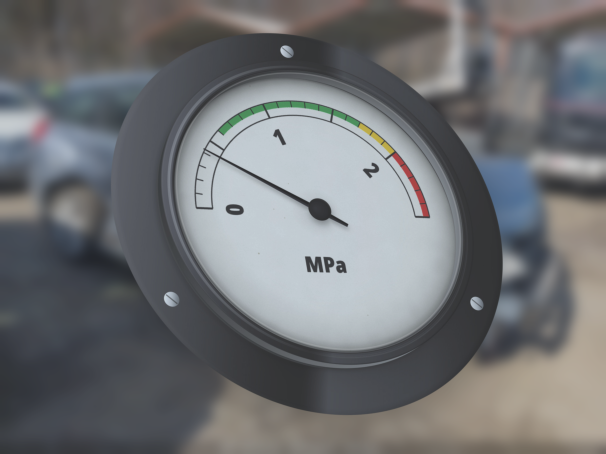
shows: 0.4 MPa
